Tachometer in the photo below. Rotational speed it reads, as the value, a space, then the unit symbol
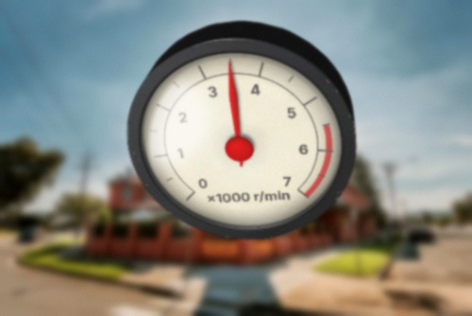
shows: 3500 rpm
